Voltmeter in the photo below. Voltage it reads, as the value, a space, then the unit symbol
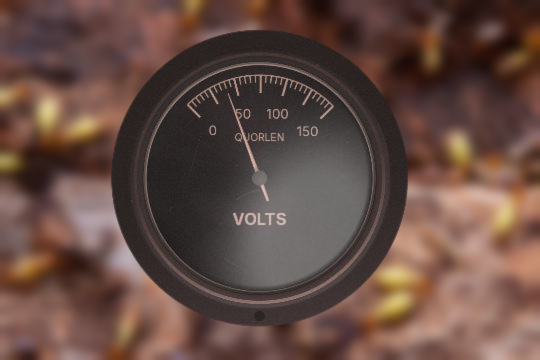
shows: 40 V
